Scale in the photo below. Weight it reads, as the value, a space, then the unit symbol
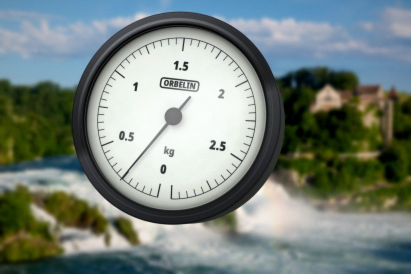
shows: 0.25 kg
